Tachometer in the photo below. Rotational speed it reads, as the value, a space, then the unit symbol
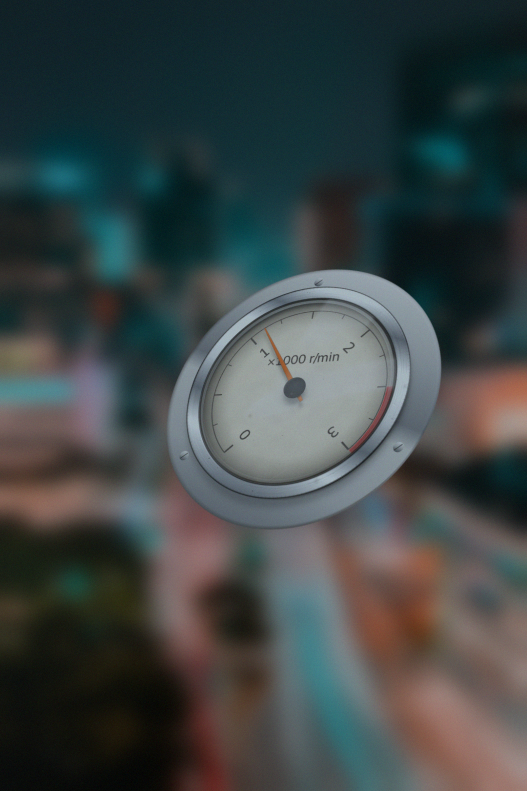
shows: 1125 rpm
